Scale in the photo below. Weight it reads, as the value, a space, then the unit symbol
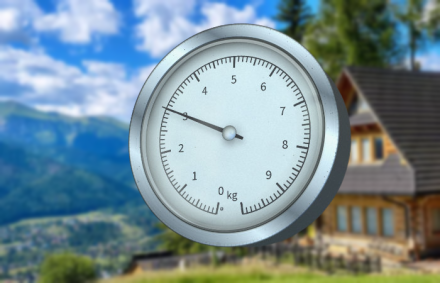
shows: 3 kg
